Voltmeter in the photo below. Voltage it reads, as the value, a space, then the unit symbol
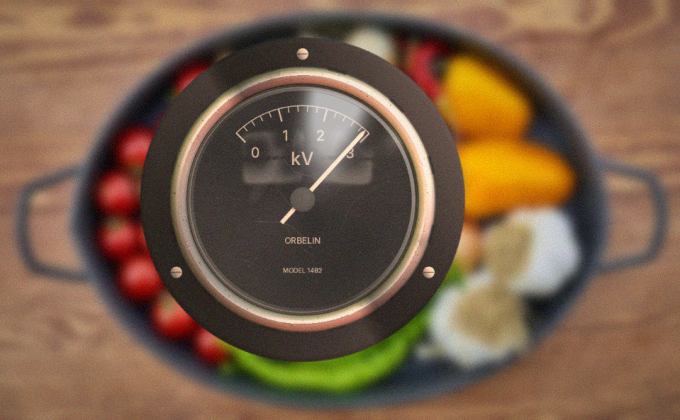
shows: 2.9 kV
